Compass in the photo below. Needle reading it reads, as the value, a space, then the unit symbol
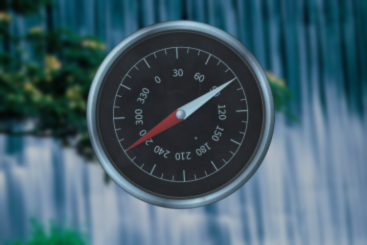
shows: 270 °
